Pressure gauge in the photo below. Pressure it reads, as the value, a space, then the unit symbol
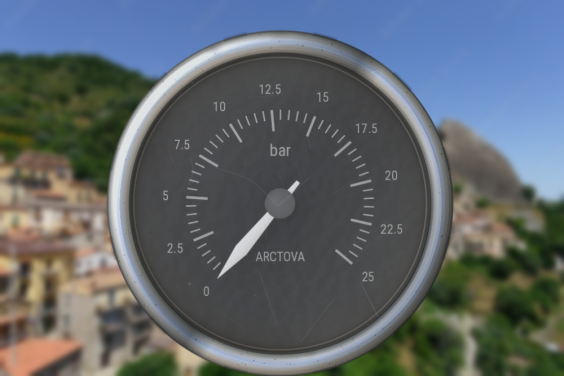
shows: 0 bar
